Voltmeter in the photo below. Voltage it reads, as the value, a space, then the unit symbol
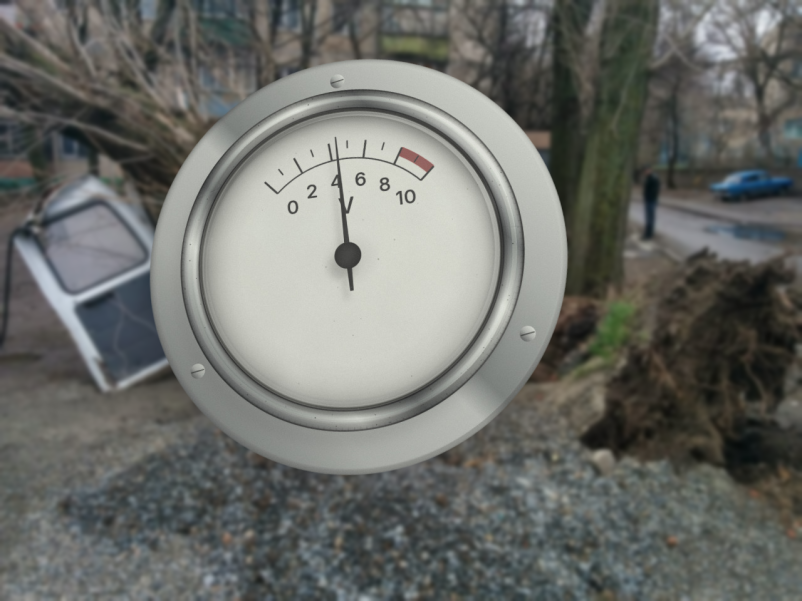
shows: 4.5 V
